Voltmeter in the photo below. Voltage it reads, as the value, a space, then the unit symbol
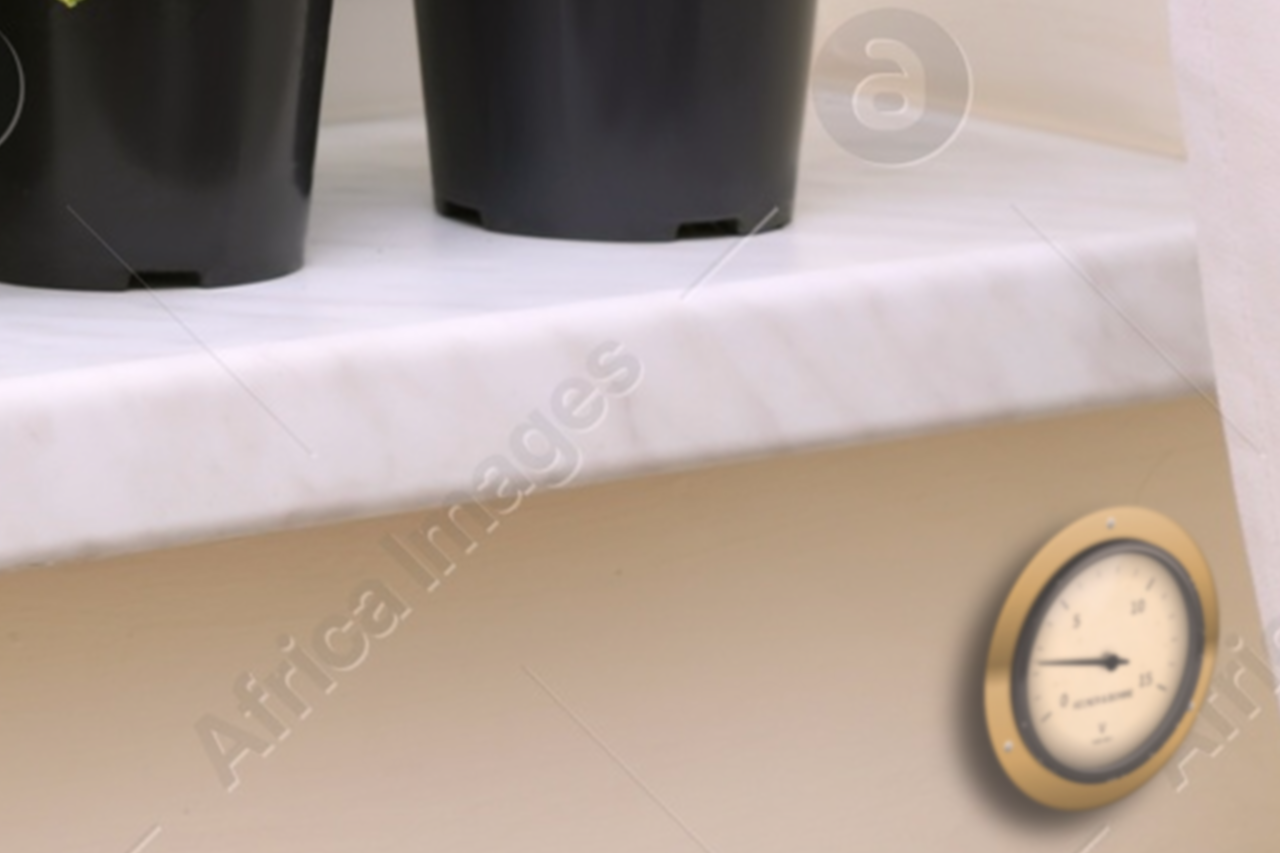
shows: 2.5 V
